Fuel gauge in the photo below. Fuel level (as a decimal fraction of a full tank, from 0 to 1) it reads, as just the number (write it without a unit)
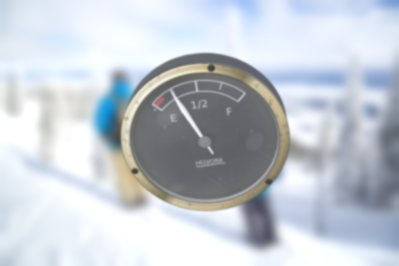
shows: 0.25
